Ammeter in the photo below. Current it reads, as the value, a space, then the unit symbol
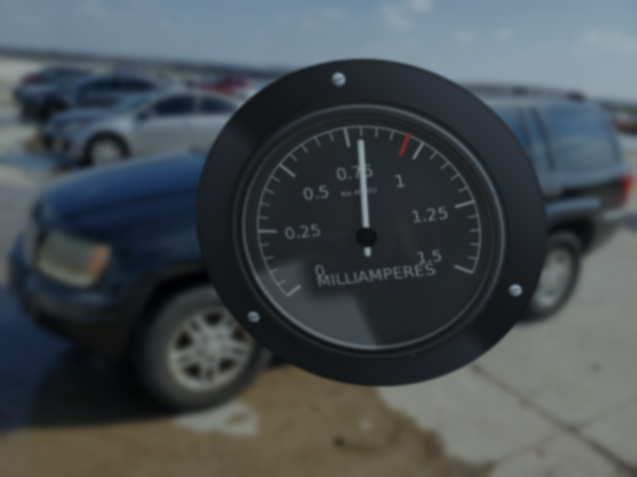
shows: 0.8 mA
